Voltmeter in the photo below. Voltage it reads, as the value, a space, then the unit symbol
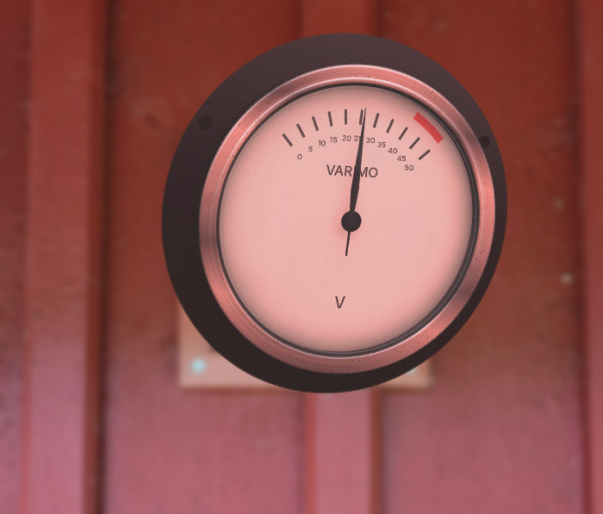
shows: 25 V
